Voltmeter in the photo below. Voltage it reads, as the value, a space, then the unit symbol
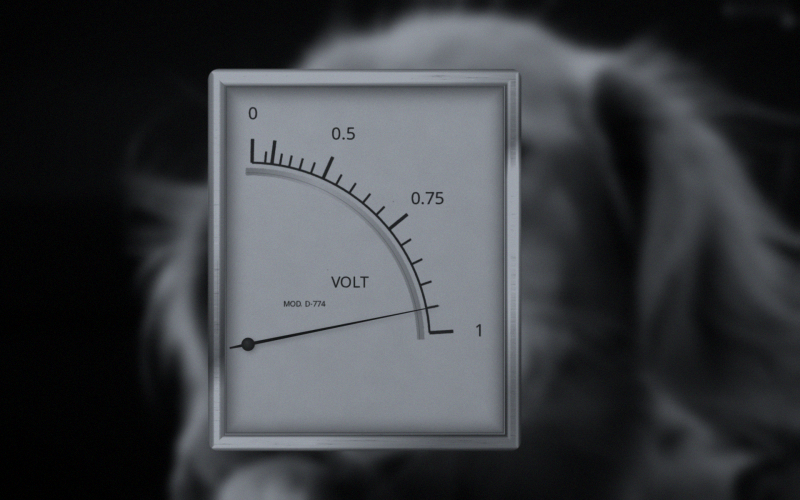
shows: 0.95 V
